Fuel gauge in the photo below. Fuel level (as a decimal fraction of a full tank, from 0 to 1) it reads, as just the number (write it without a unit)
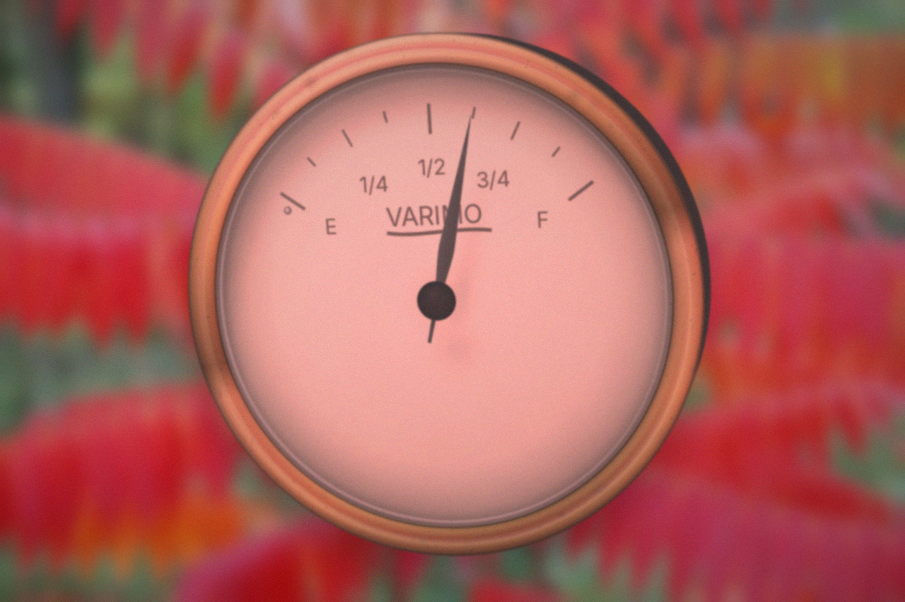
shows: 0.625
